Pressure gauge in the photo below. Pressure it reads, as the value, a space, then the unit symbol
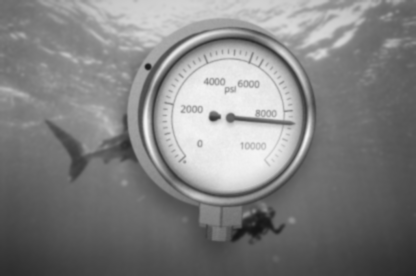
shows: 8400 psi
